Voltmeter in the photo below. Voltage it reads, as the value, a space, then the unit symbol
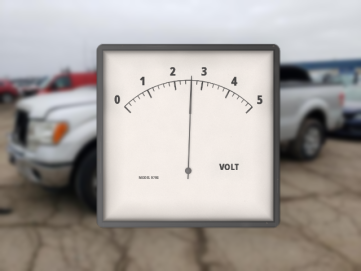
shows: 2.6 V
